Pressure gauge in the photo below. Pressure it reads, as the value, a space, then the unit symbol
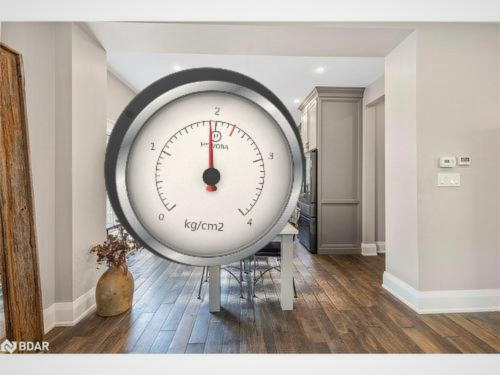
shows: 1.9 kg/cm²
